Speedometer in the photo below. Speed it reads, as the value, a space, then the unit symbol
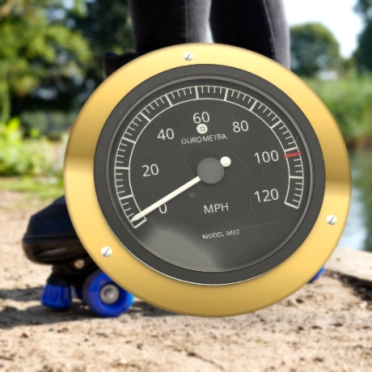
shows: 2 mph
